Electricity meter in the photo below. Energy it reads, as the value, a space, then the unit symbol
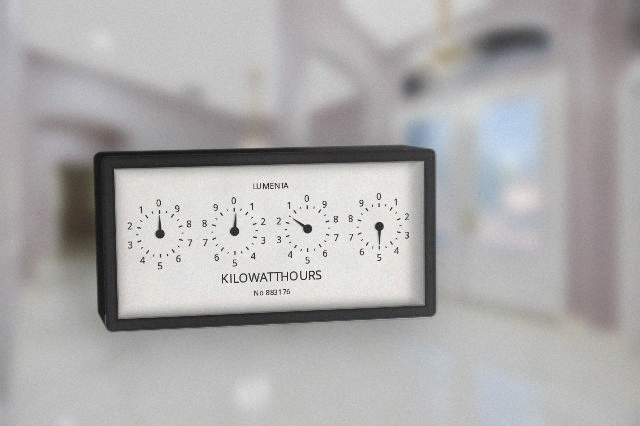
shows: 15 kWh
